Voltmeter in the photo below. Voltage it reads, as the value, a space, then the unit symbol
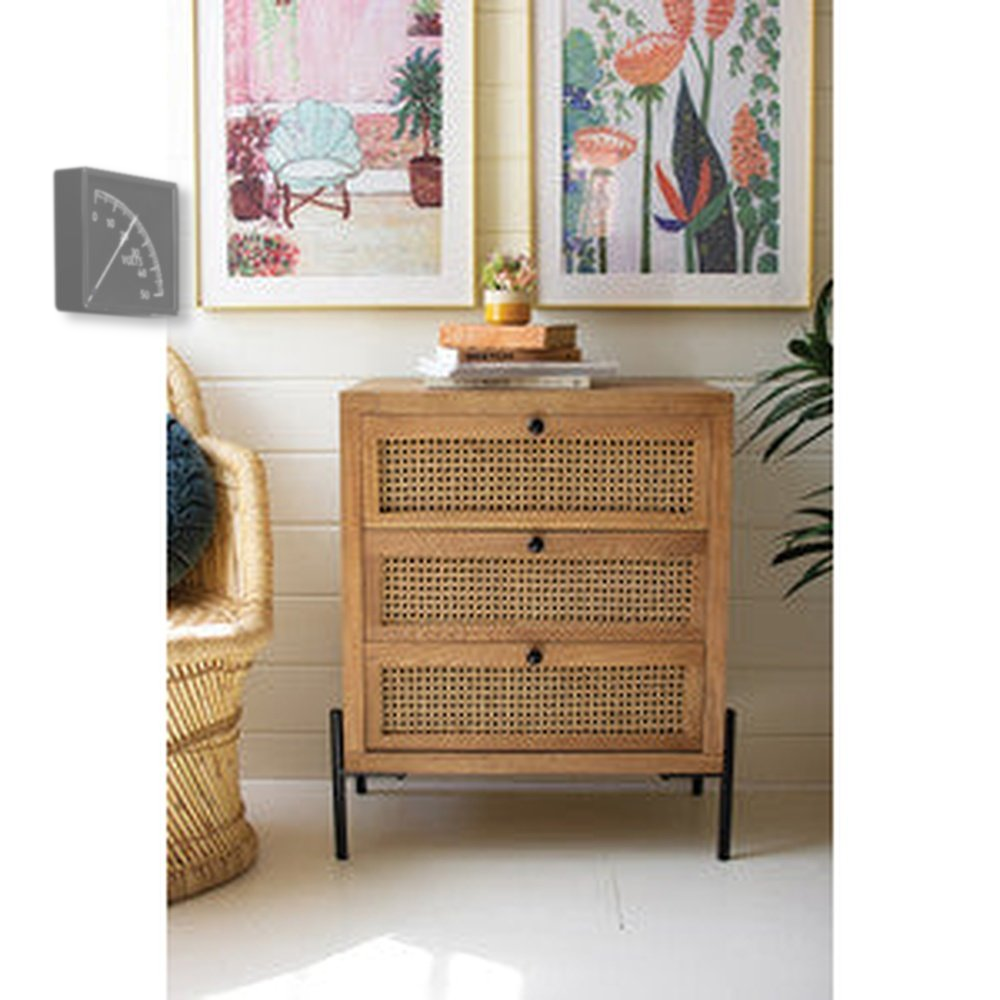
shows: 20 V
